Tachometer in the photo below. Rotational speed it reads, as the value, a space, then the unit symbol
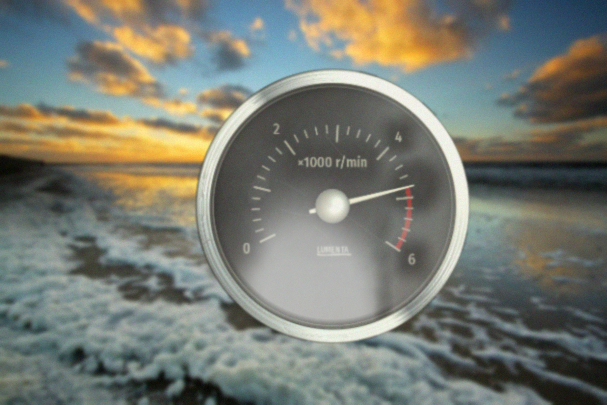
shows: 4800 rpm
